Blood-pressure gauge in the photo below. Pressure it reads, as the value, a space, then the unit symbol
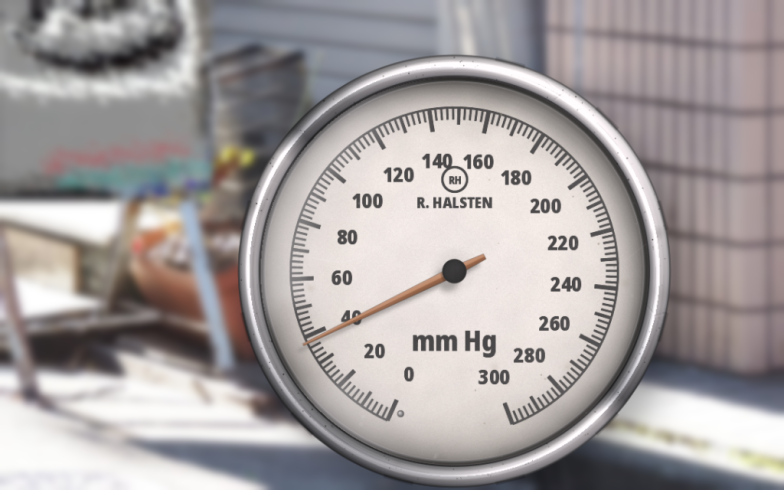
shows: 38 mmHg
